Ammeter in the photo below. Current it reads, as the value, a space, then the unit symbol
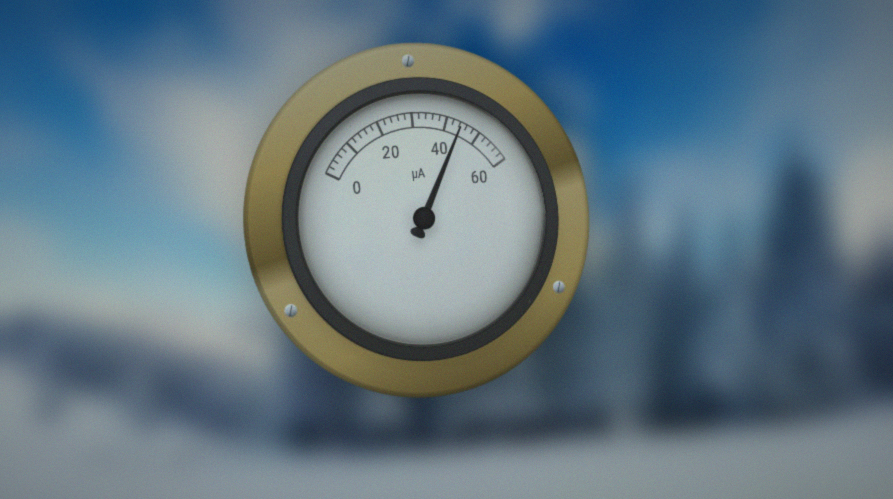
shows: 44 µA
